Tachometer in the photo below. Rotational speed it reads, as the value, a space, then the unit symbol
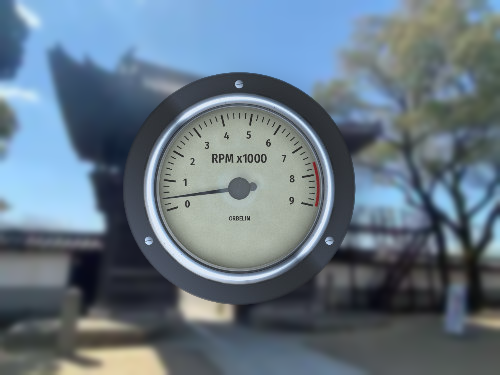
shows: 400 rpm
